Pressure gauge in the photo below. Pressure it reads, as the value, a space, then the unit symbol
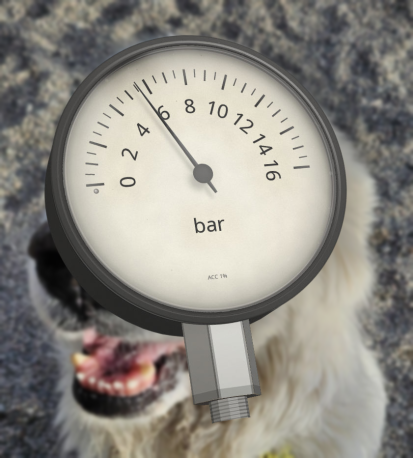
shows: 5.5 bar
